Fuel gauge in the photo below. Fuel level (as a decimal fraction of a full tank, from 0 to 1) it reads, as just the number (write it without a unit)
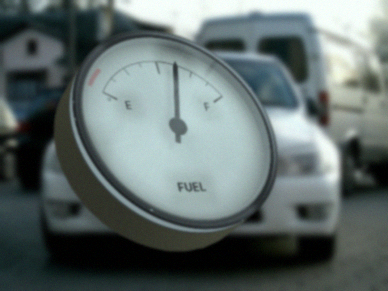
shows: 0.625
